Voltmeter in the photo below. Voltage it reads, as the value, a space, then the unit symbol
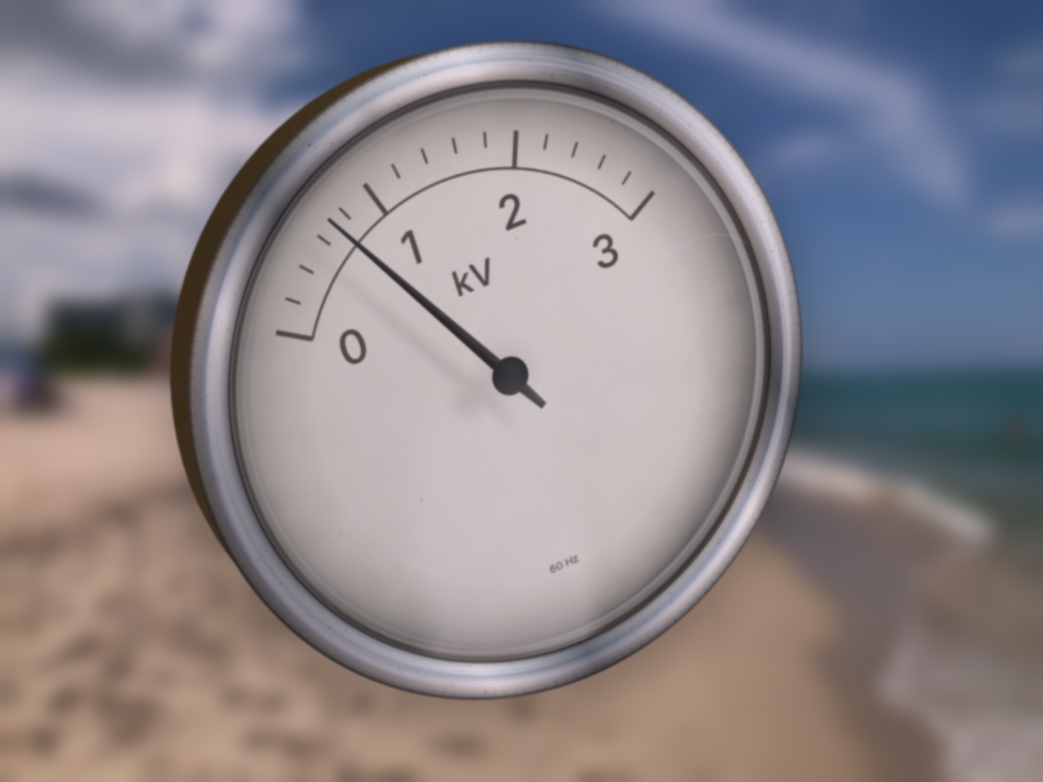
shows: 0.7 kV
